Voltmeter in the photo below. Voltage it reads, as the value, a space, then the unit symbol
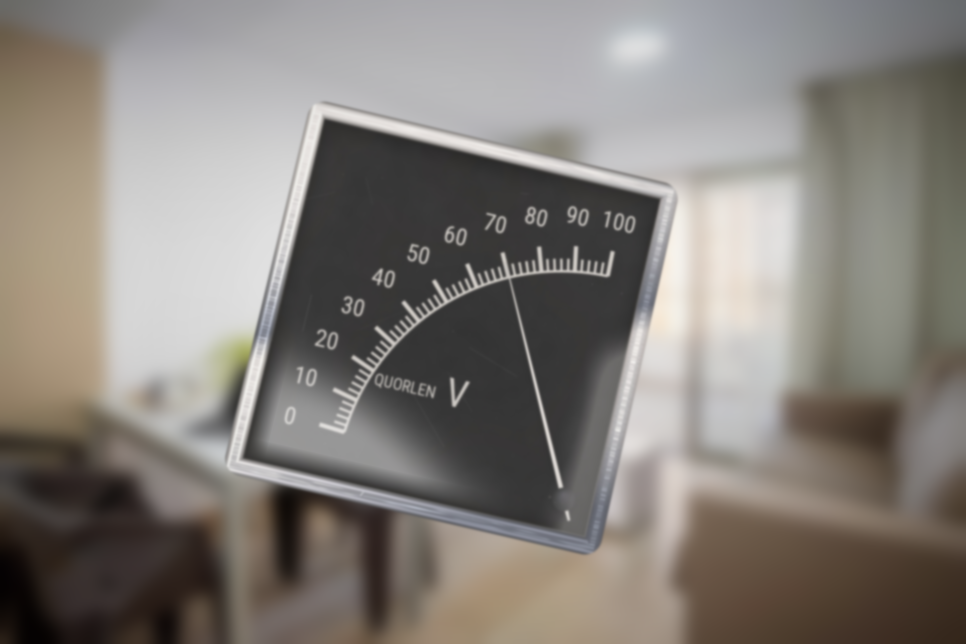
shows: 70 V
